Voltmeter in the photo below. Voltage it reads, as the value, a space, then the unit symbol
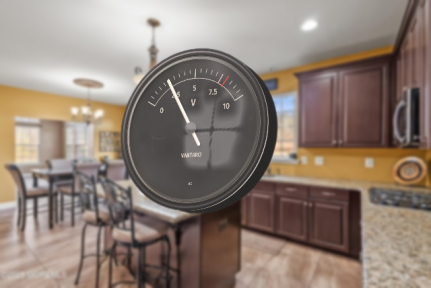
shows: 2.5 V
